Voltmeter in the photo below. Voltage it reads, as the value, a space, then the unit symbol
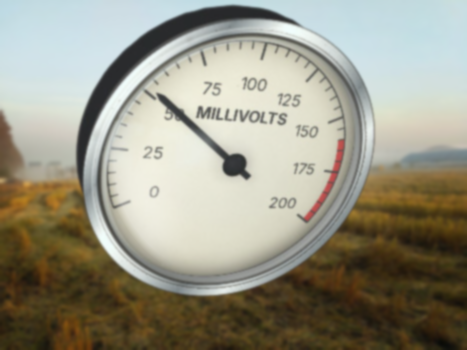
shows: 52.5 mV
